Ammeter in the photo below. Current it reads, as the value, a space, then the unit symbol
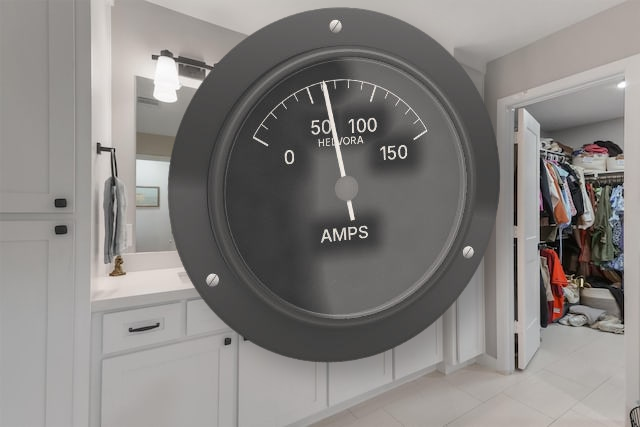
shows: 60 A
